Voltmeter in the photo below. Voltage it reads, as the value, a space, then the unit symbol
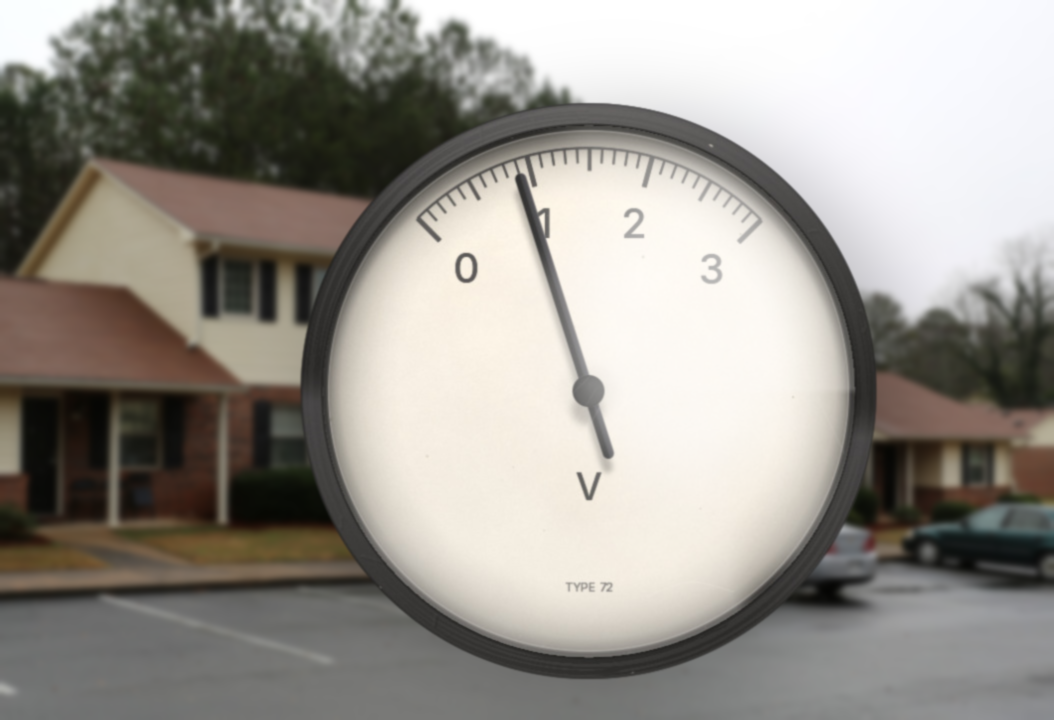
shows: 0.9 V
